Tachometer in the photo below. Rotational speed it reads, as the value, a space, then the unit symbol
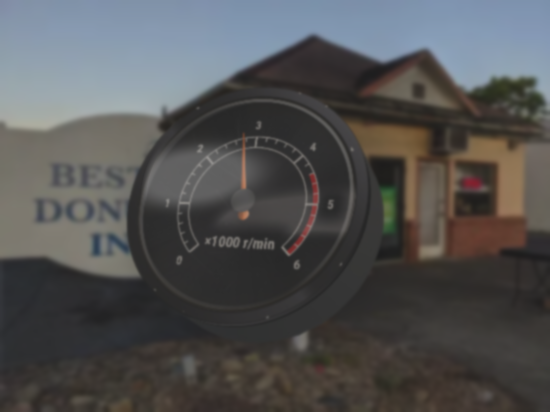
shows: 2800 rpm
